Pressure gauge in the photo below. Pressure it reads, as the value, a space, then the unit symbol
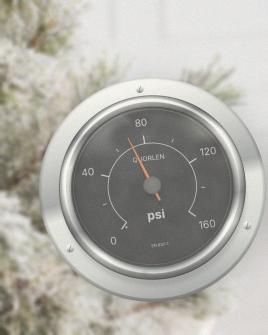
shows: 70 psi
